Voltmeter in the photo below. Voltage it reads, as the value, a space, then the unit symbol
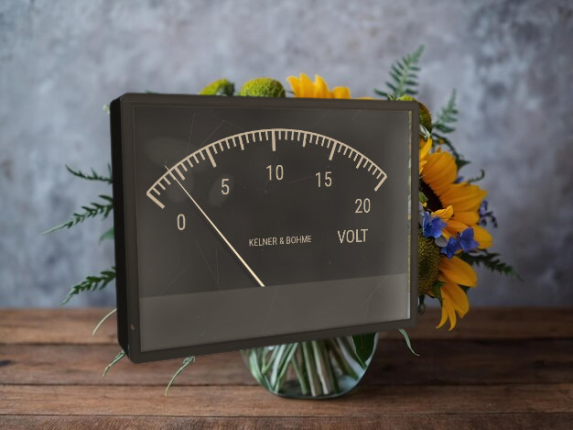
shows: 2 V
